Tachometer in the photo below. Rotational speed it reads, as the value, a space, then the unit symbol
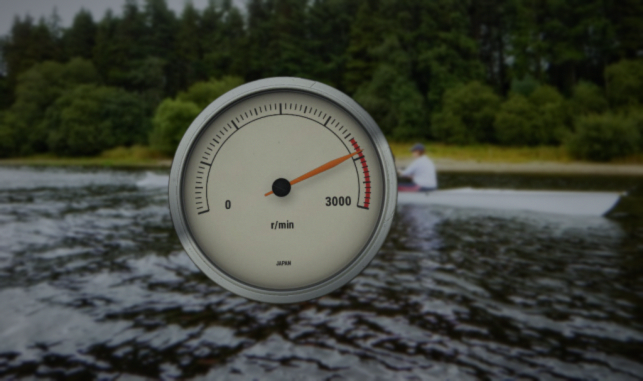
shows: 2450 rpm
